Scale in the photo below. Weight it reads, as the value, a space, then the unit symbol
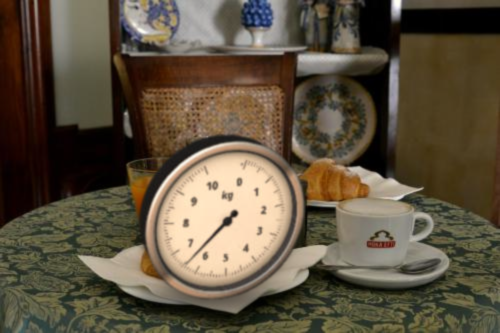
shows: 6.5 kg
